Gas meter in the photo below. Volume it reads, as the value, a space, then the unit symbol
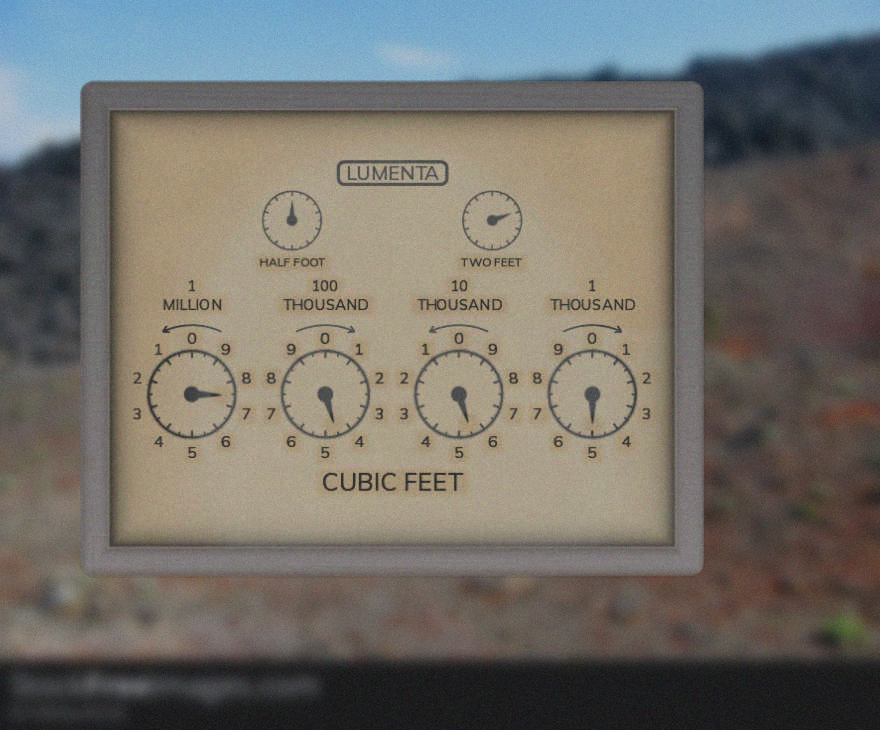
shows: 745500 ft³
